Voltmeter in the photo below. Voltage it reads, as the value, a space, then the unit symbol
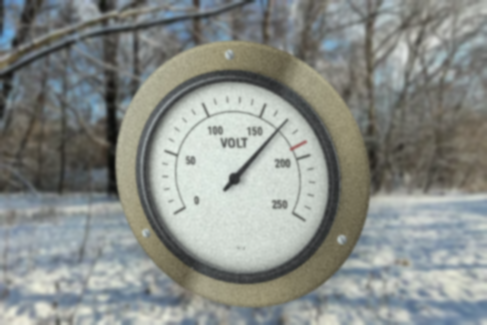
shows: 170 V
